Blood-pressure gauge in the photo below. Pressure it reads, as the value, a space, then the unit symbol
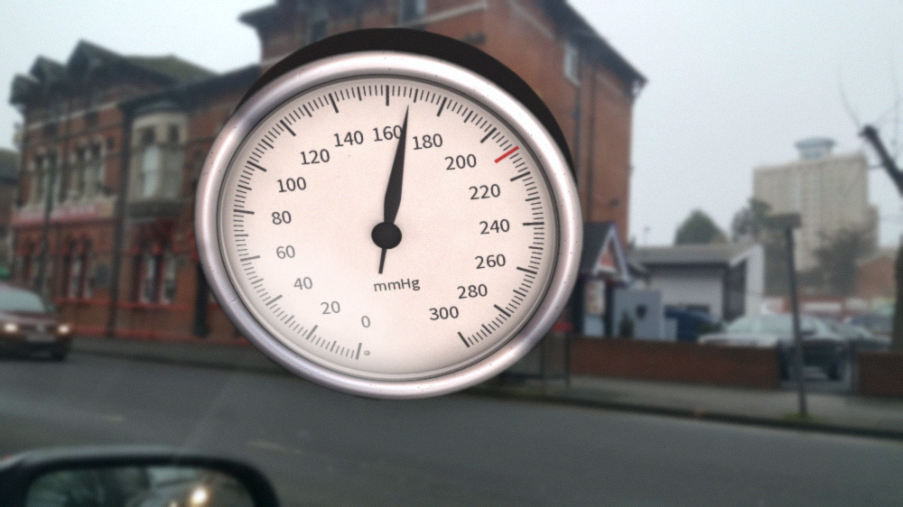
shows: 168 mmHg
